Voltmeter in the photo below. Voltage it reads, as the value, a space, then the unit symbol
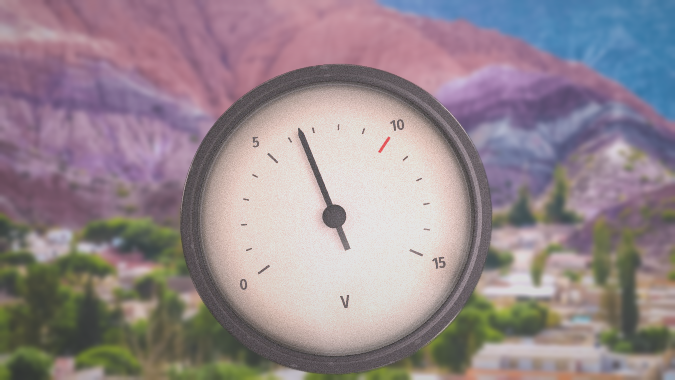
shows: 6.5 V
